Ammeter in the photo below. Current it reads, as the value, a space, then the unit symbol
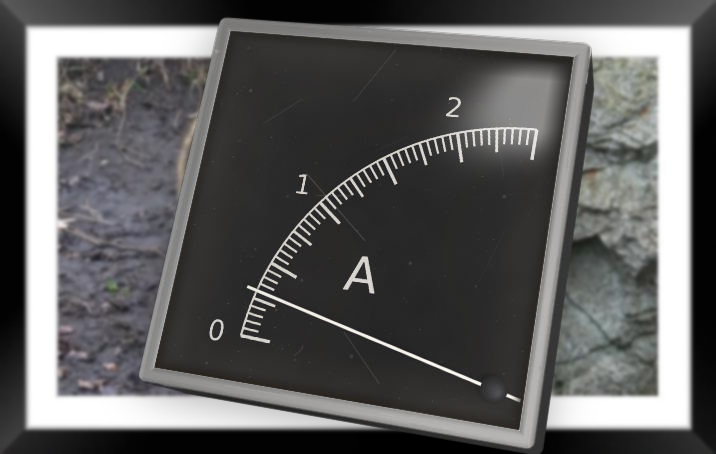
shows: 0.3 A
